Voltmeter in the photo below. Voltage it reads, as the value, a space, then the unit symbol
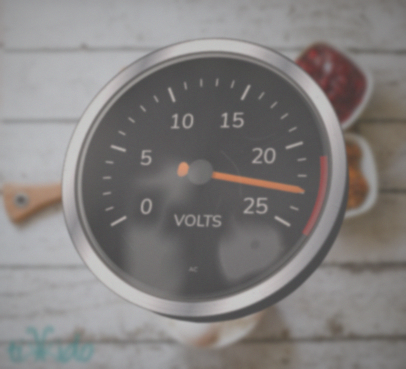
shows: 23 V
